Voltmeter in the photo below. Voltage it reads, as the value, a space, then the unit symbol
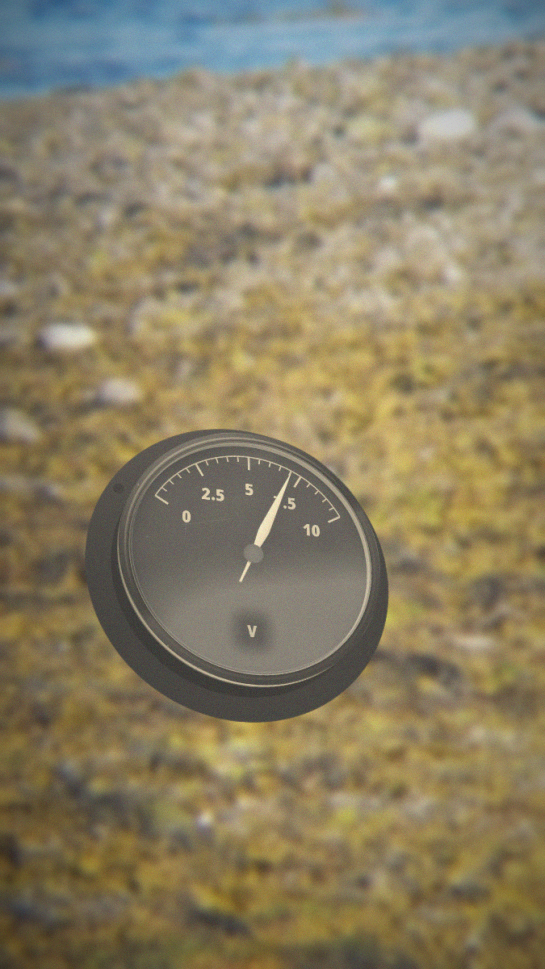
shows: 7 V
